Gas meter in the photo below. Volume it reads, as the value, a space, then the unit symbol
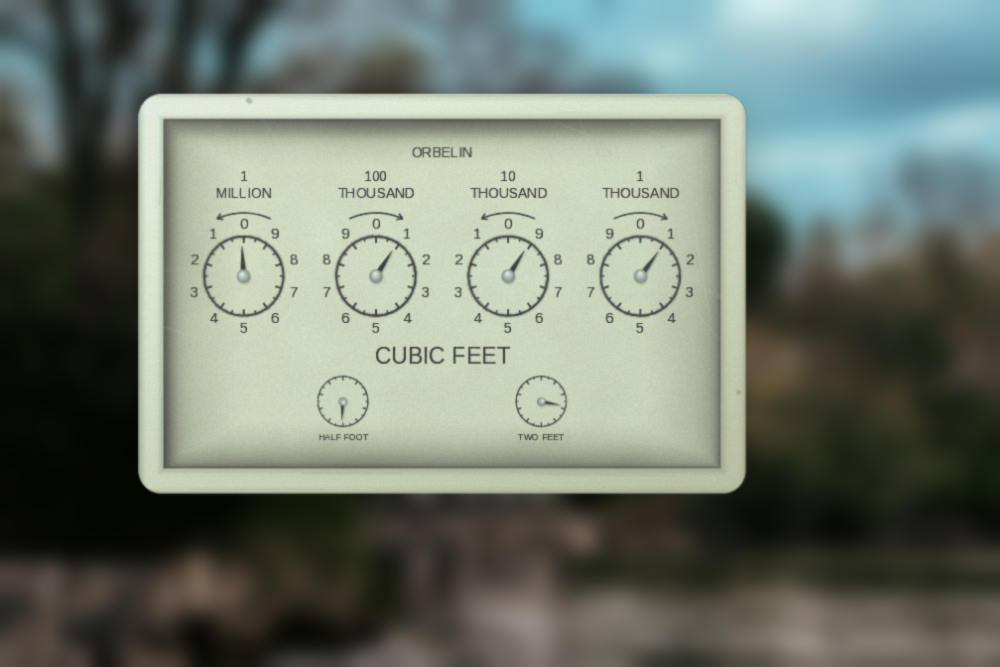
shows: 9100 ft³
